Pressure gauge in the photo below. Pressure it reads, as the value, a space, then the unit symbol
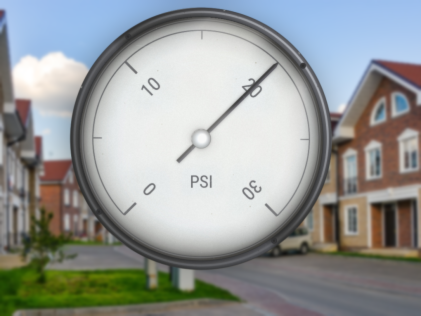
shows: 20 psi
